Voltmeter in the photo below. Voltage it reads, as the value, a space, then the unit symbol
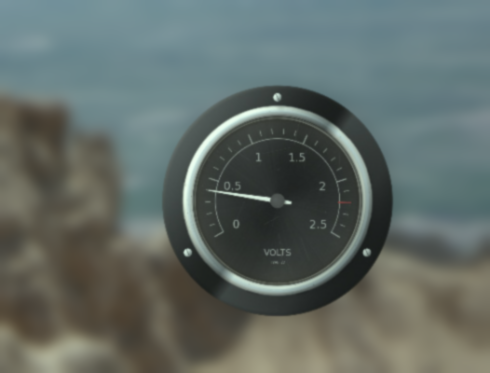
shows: 0.4 V
